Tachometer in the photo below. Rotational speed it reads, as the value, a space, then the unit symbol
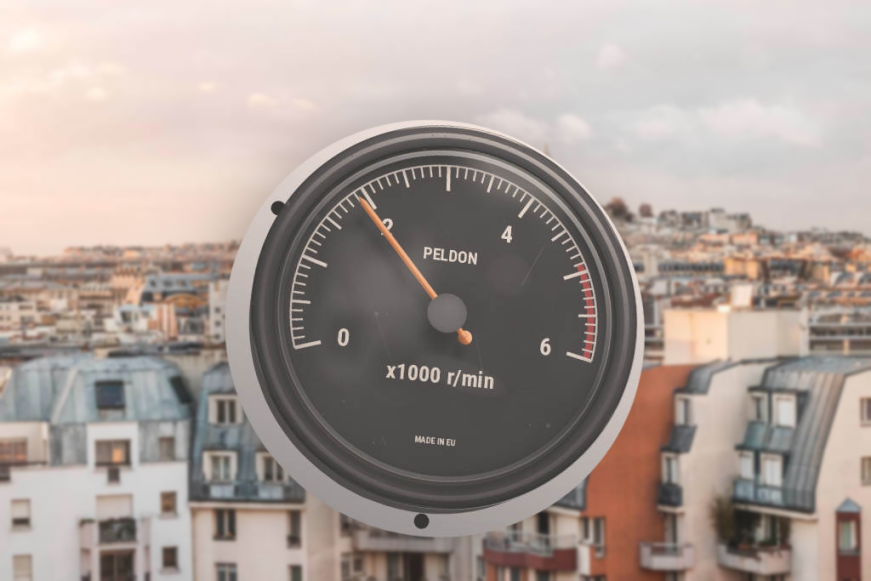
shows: 1900 rpm
